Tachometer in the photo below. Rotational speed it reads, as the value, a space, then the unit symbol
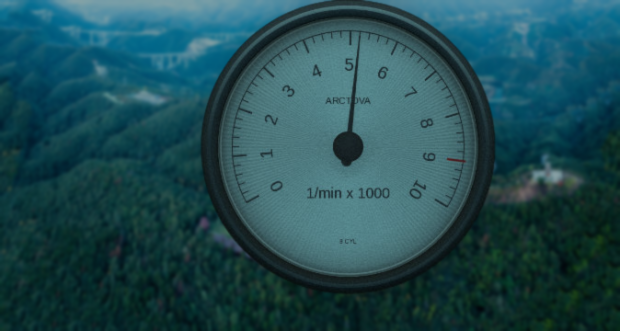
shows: 5200 rpm
